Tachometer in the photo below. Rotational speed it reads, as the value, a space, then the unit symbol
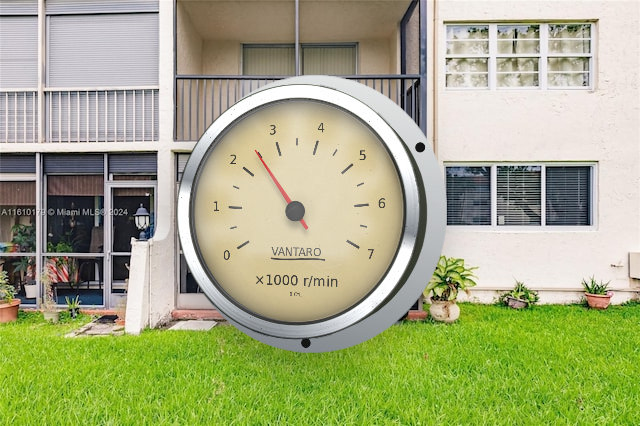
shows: 2500 rpm
